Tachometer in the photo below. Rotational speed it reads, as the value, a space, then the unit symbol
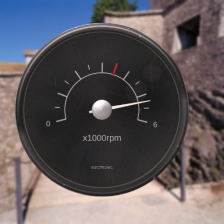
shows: 5250 rpm
